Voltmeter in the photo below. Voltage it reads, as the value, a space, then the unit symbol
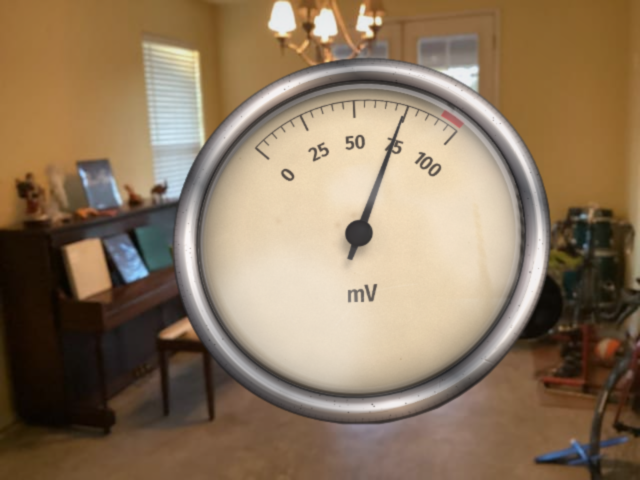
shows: 75 mV
